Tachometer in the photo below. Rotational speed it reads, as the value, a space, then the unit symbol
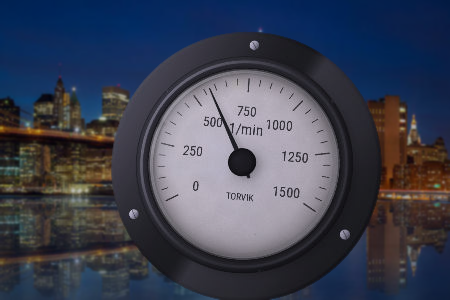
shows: 575 rpm
